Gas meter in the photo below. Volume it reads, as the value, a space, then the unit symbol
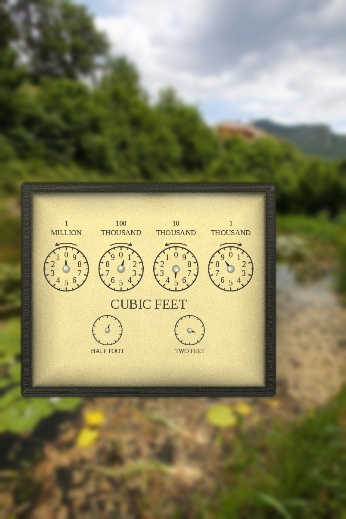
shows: 4900 ft³
